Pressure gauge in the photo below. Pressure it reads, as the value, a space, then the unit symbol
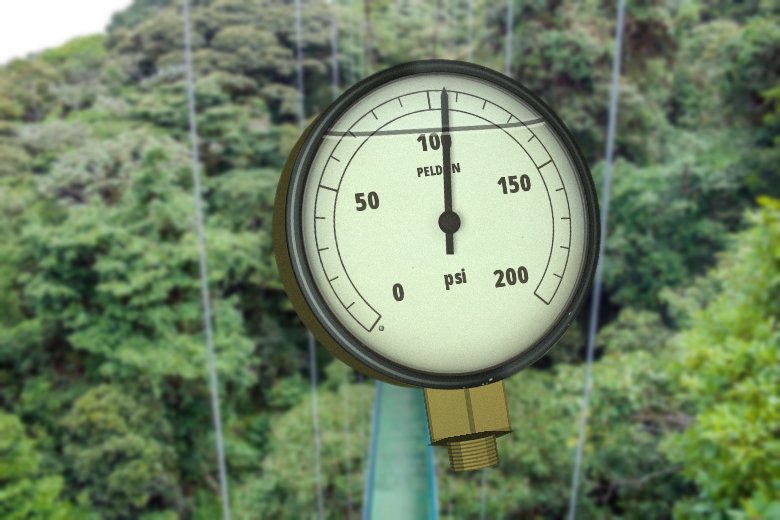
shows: 105 psi
